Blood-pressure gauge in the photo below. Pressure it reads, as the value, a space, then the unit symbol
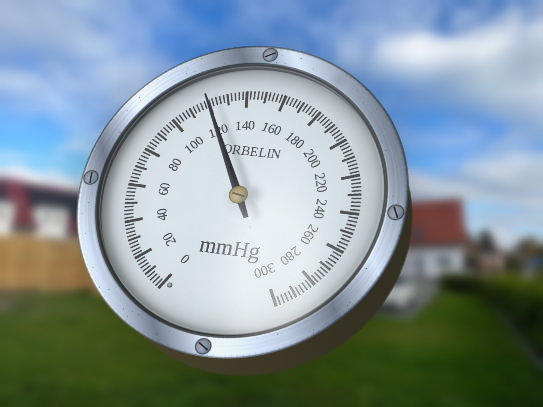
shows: 120 mmHg
